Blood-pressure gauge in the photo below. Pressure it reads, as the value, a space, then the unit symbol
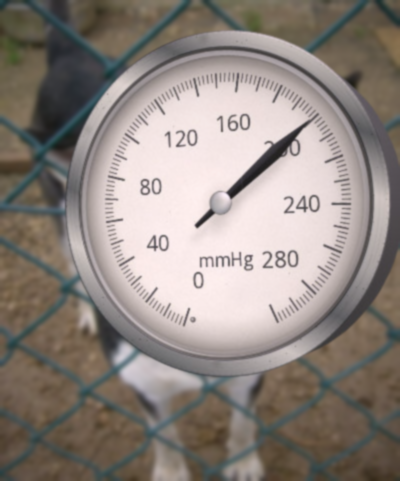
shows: 200 mmHg
